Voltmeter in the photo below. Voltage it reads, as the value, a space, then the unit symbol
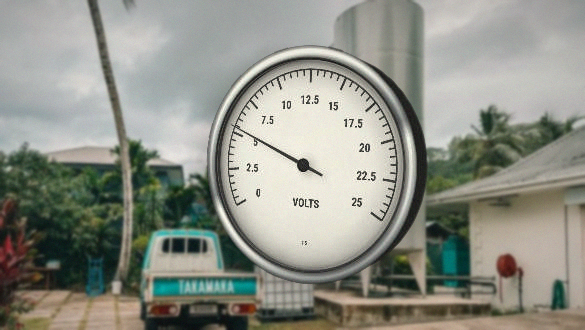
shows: 5.5 V
